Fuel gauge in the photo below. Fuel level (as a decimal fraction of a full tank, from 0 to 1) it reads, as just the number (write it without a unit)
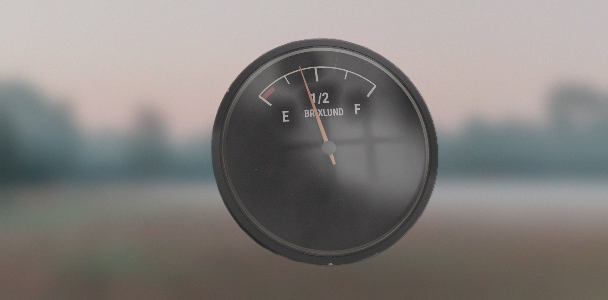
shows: 0.375
